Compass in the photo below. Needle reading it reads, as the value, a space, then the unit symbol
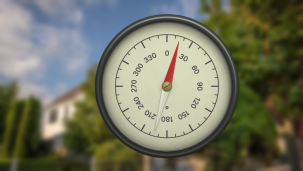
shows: 15 °
